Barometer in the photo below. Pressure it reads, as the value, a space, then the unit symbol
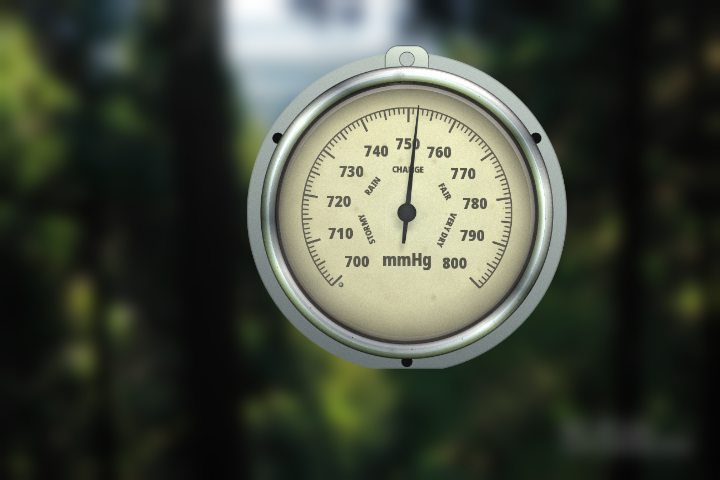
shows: 752 mmHg
